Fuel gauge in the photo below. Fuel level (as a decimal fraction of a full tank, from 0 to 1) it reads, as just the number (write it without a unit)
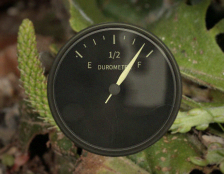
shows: 0.875
